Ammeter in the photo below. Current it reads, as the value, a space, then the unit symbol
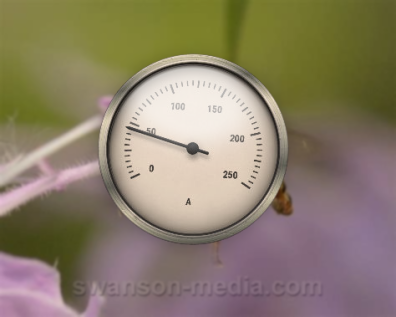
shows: 45 A
